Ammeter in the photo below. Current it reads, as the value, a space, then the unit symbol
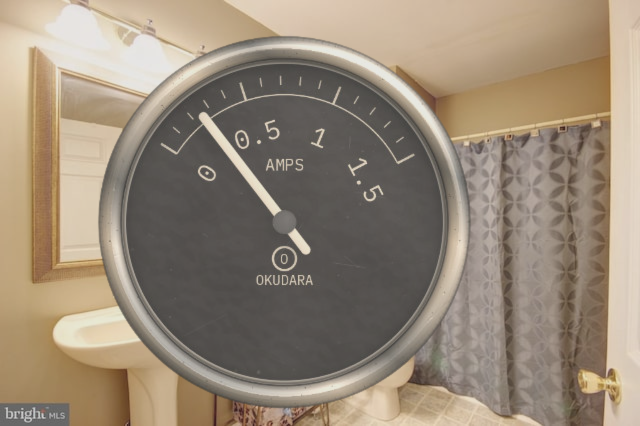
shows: 0.25 A
